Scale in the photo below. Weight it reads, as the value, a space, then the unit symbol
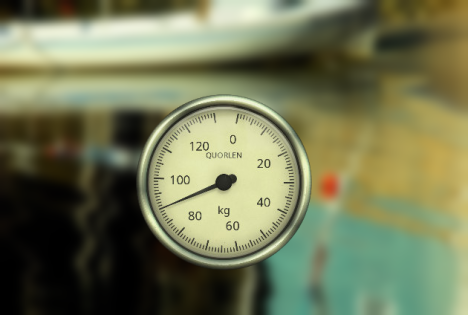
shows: 90 kg
